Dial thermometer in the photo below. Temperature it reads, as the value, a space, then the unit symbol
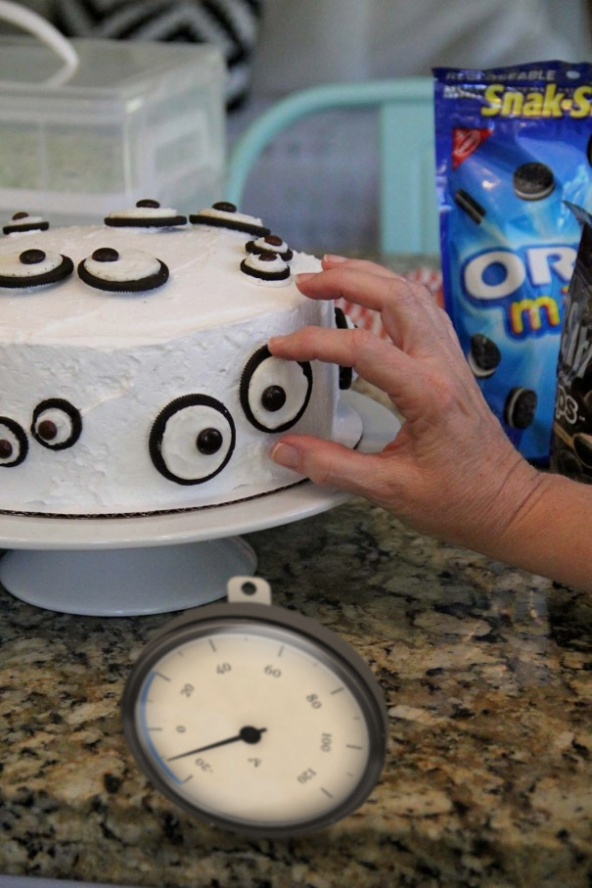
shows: -10 °F
